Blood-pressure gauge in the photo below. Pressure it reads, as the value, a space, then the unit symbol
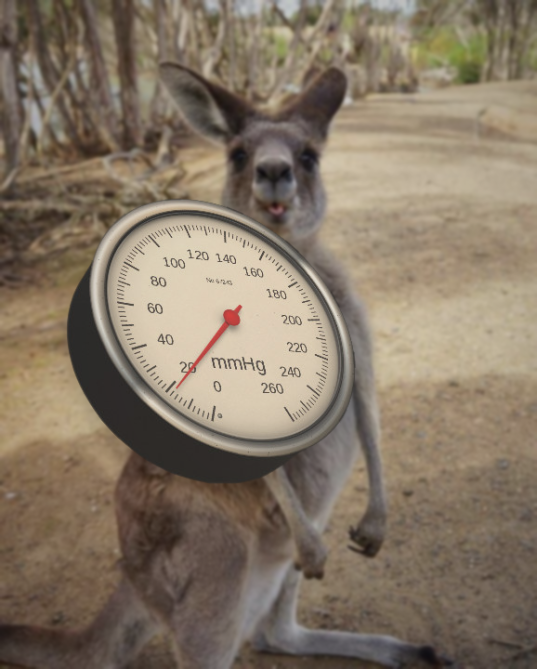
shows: 18 mmHg
